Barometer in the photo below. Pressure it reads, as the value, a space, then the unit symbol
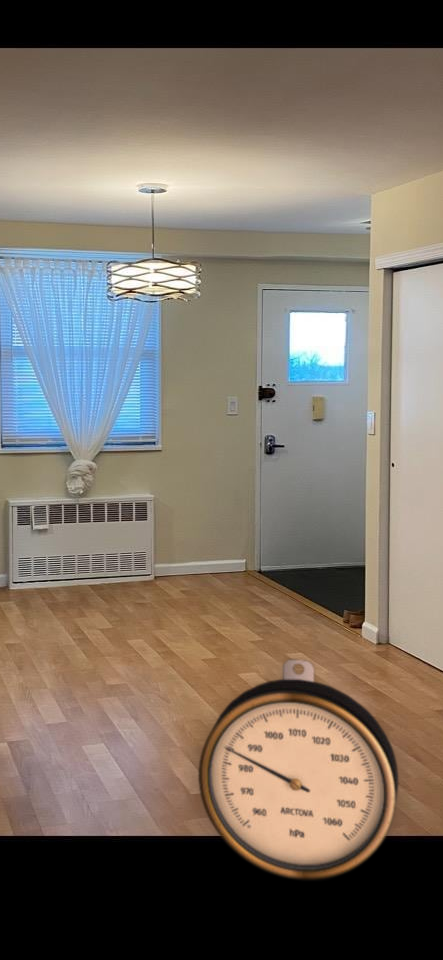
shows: 985 hPa
